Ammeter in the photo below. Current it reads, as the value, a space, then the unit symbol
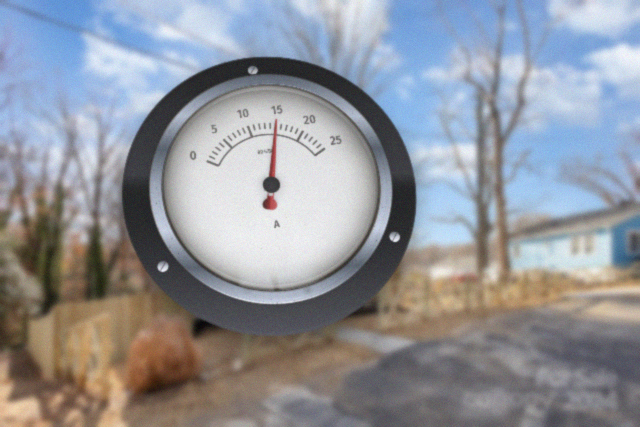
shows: 15 A
